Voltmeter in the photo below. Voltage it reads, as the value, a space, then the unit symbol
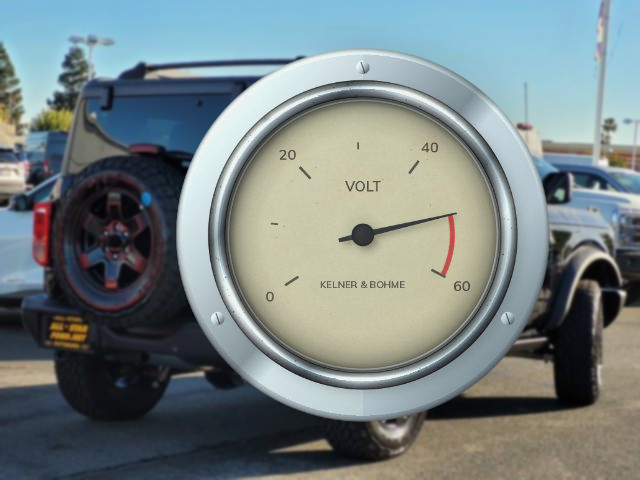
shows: 50 V
